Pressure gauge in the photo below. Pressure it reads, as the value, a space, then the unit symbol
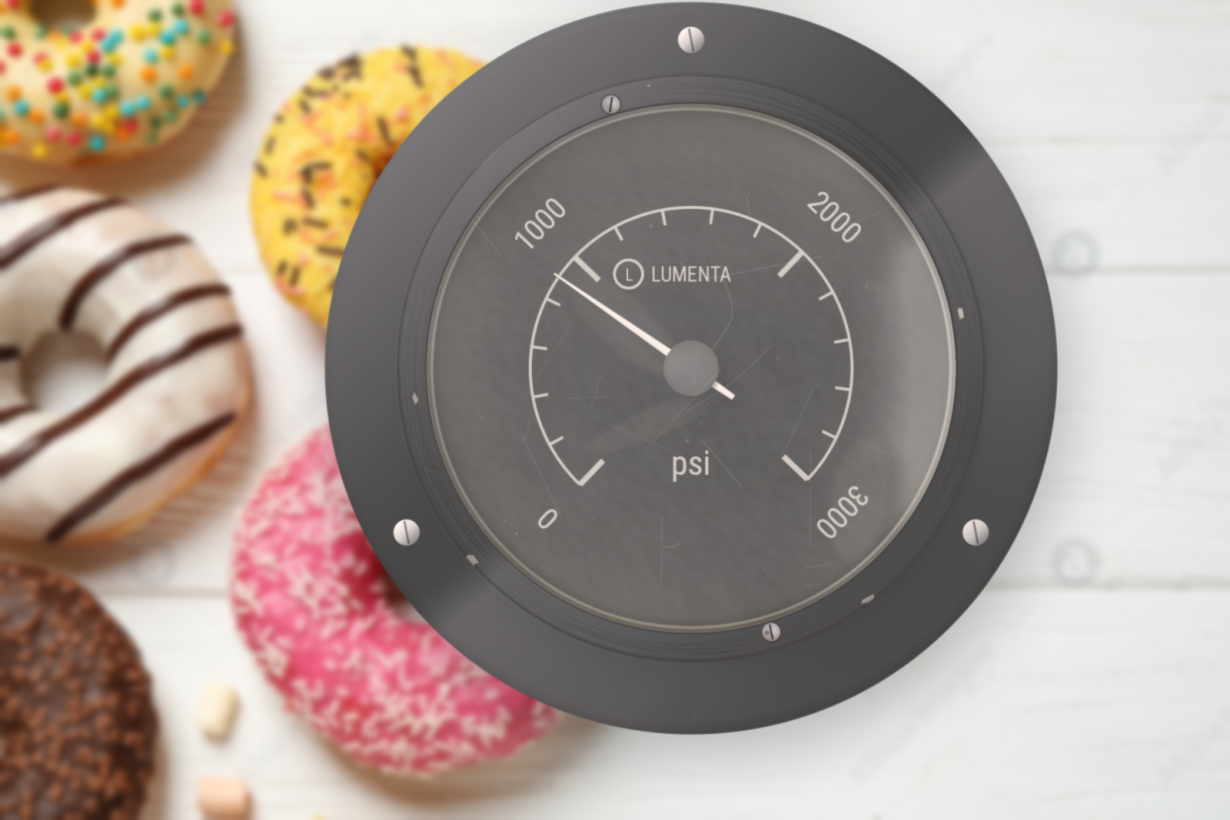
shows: 900 psi
